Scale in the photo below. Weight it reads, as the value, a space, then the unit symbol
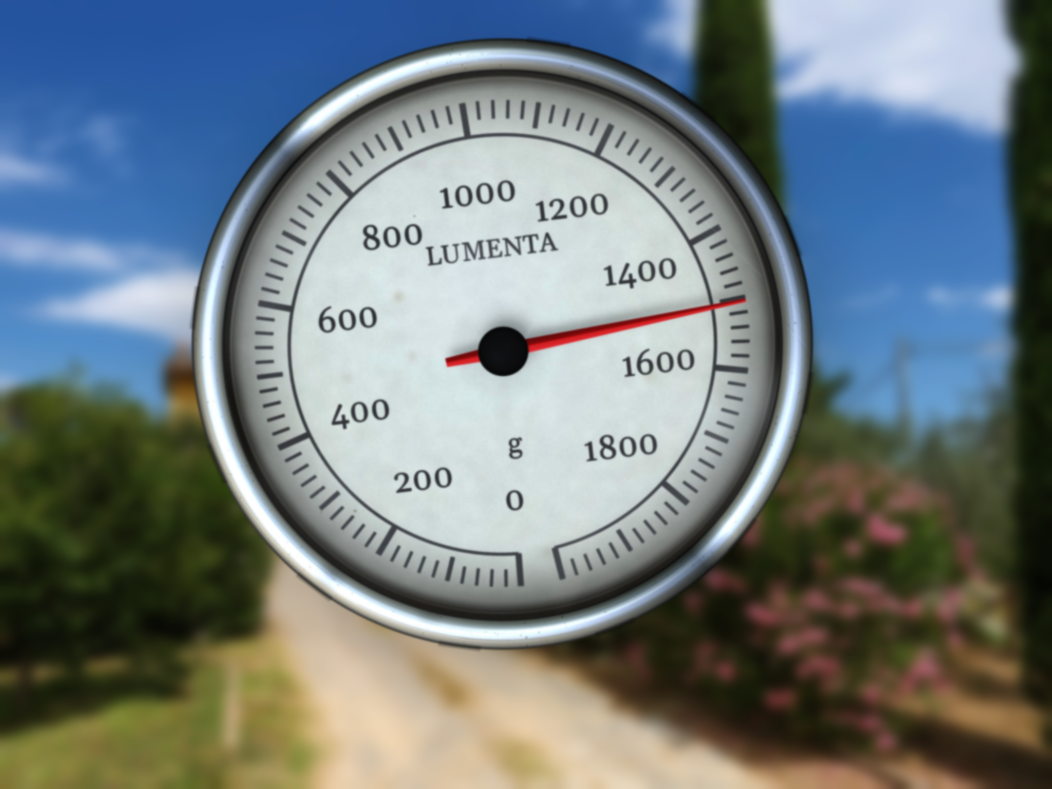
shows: 1500 g
